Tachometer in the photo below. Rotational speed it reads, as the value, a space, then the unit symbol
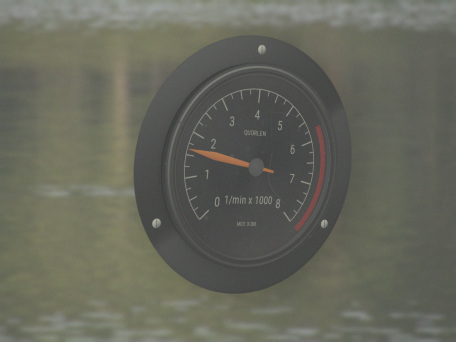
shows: 1625 rpm
